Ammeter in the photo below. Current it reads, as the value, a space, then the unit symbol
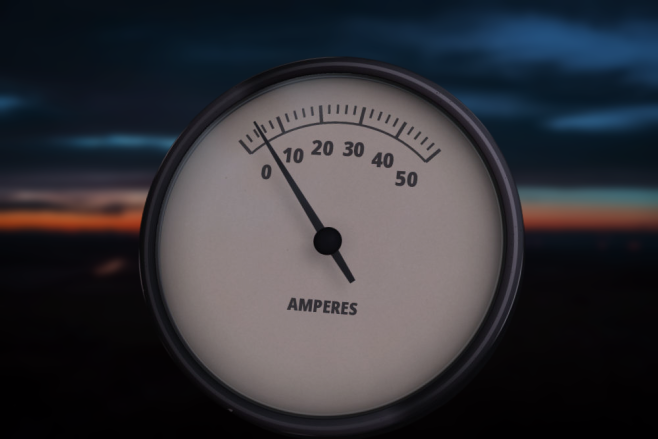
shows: 5 A
